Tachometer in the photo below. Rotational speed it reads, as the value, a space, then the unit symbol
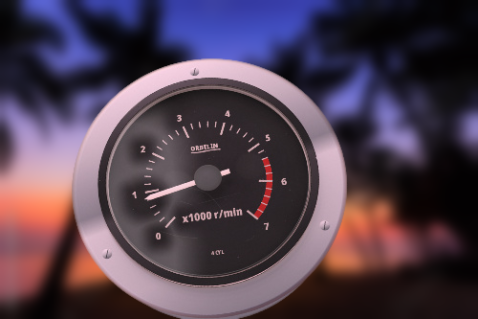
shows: 800 rpm
